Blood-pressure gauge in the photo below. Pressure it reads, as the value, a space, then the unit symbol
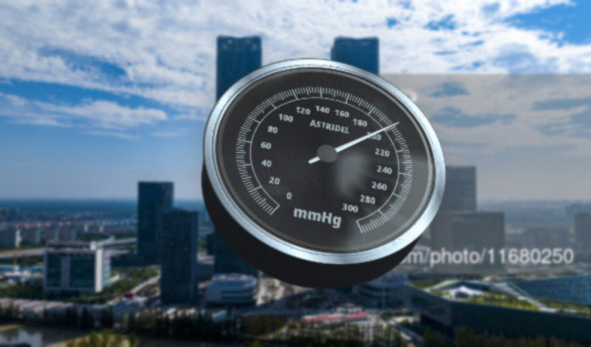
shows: 200 mmHg
